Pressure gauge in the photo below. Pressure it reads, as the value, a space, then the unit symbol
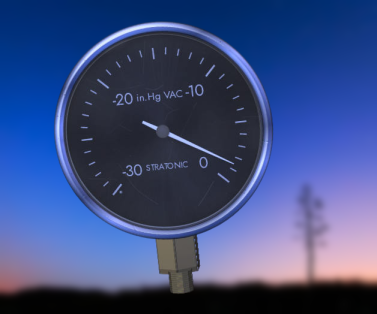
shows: -1.5 inHg
